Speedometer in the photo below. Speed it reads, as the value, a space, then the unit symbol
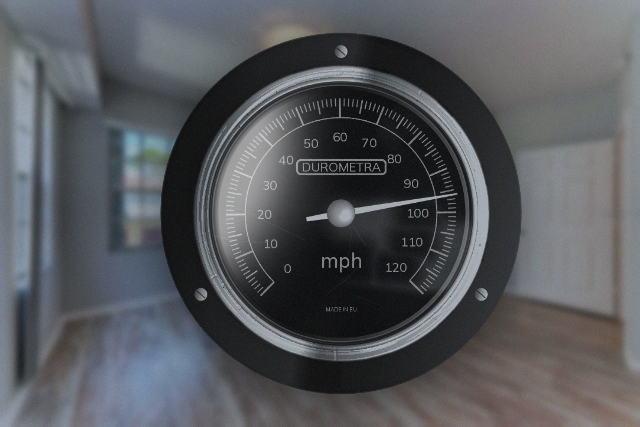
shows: 96 mph
